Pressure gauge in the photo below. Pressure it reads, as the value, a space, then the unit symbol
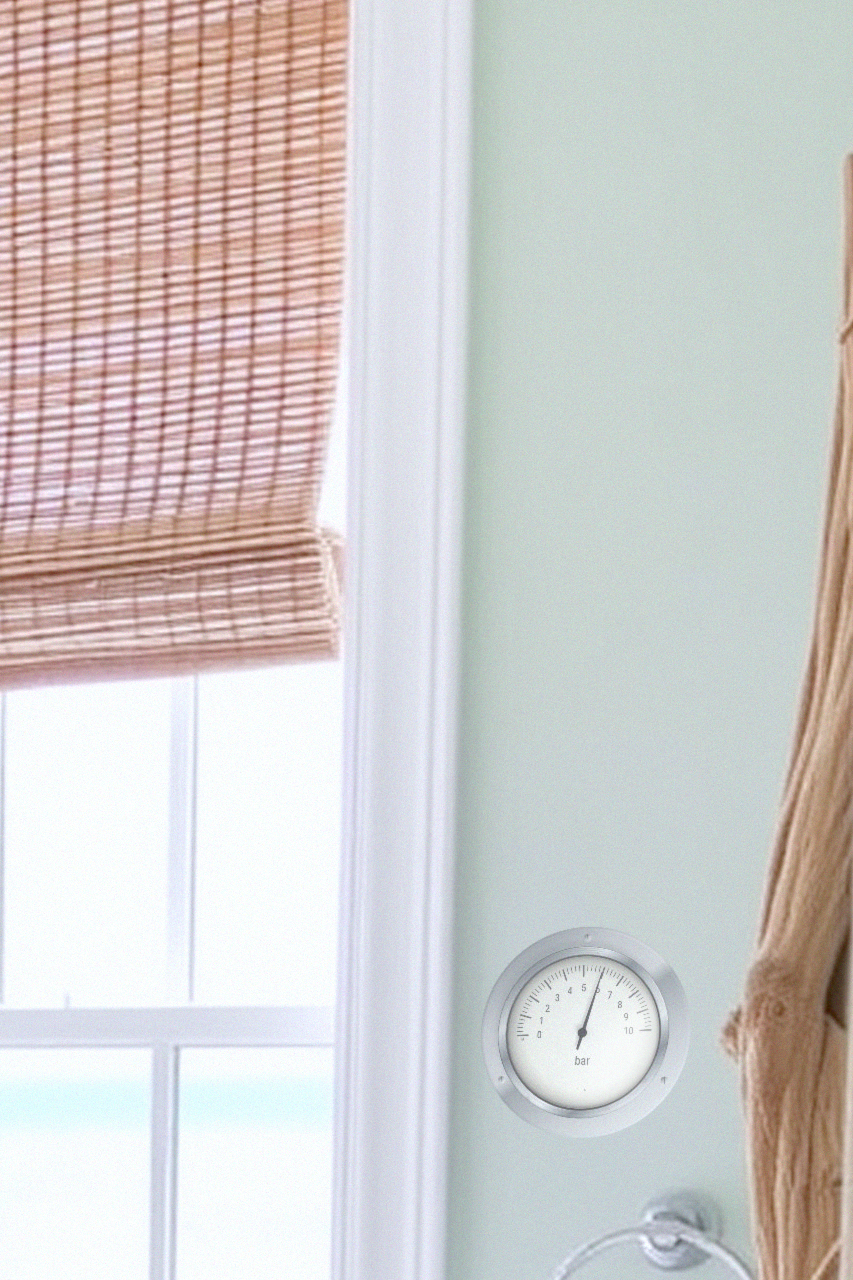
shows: 6 bar
